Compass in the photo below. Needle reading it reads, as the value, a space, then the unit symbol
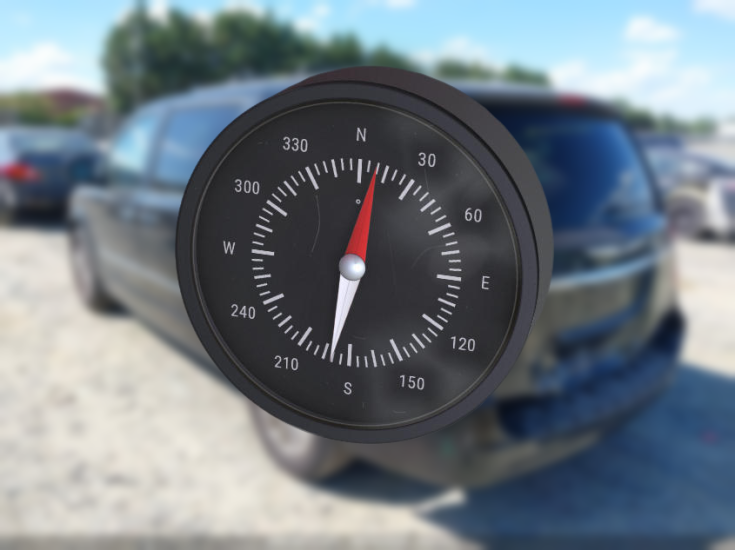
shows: 10 °
